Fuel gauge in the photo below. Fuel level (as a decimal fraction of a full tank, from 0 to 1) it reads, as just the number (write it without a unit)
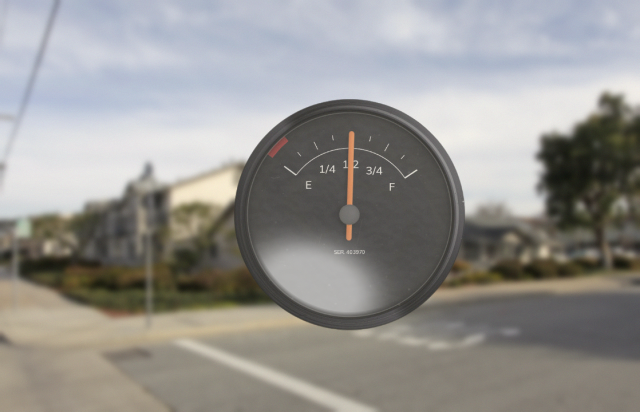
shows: 0.5
